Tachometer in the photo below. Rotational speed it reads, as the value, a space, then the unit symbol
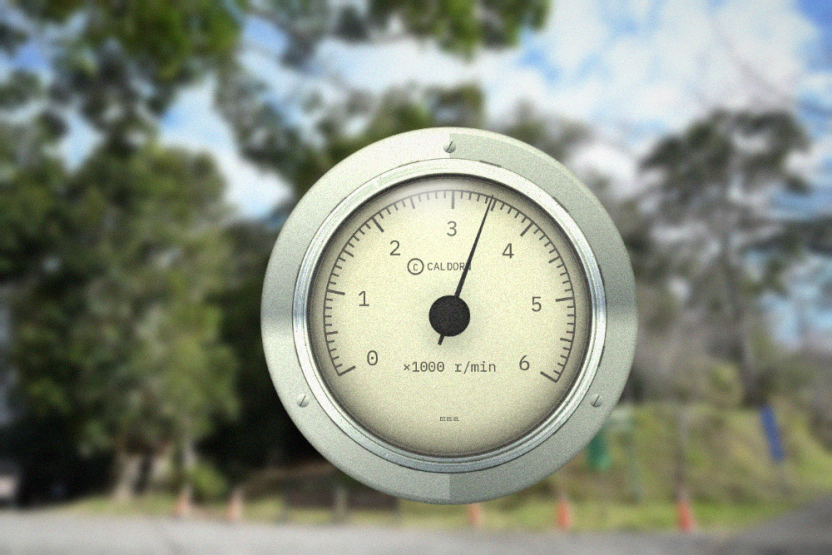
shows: 3450 rpm
